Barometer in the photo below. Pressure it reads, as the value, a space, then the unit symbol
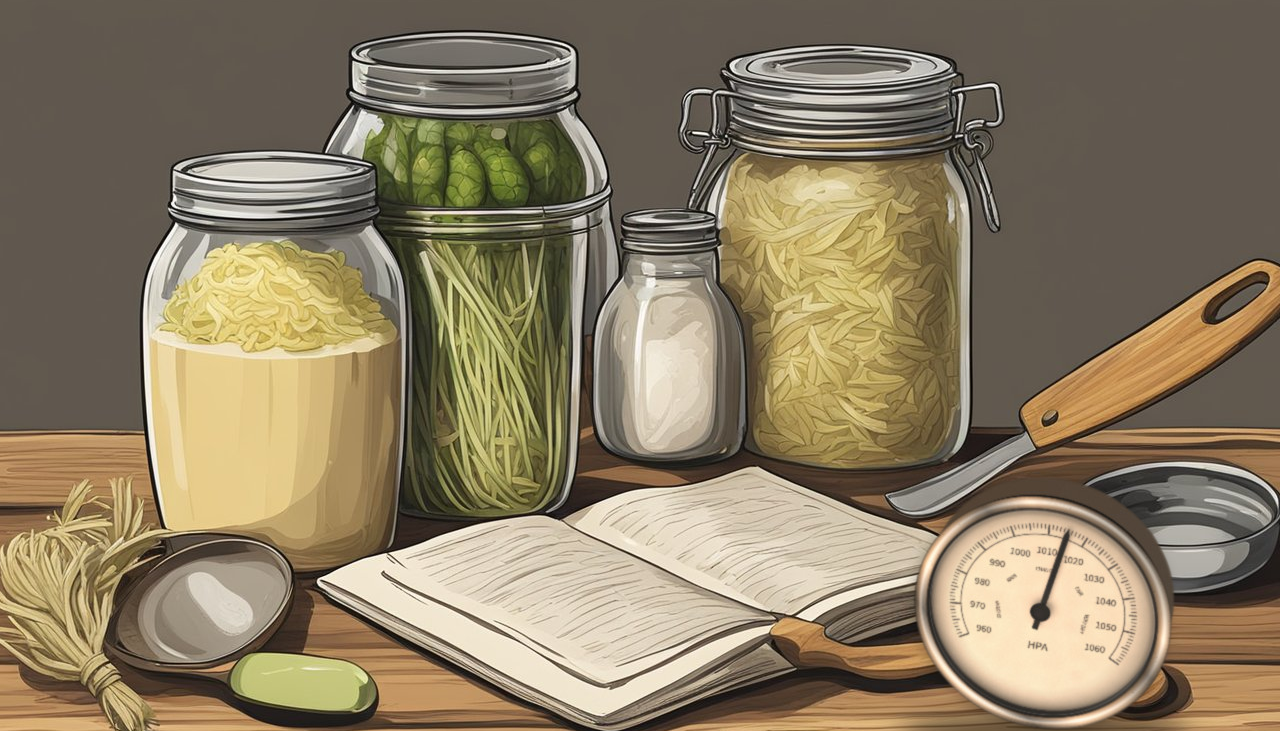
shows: 1015 hPa
